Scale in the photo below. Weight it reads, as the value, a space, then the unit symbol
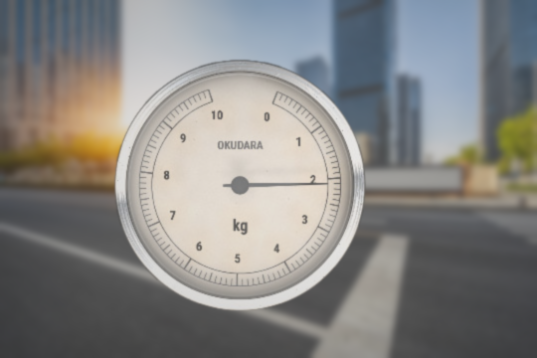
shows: 2.1 kg
